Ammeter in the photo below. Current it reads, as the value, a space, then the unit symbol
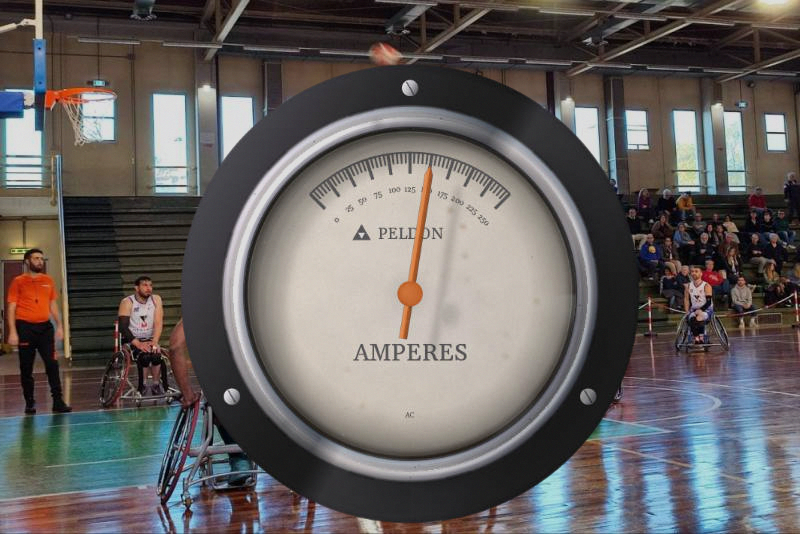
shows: 150 A
